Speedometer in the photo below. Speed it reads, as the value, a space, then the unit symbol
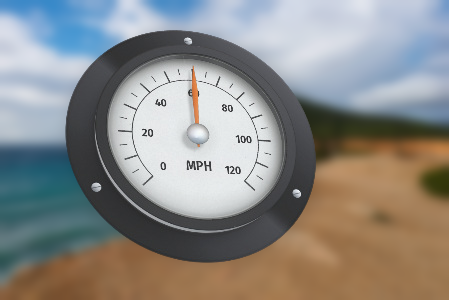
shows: 60 mph
